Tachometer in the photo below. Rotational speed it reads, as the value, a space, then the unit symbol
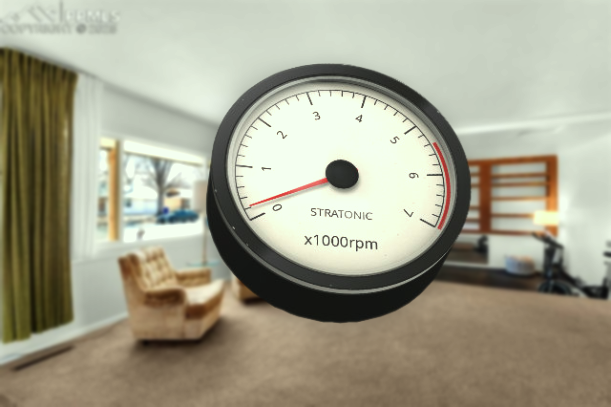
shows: 200 rpm
